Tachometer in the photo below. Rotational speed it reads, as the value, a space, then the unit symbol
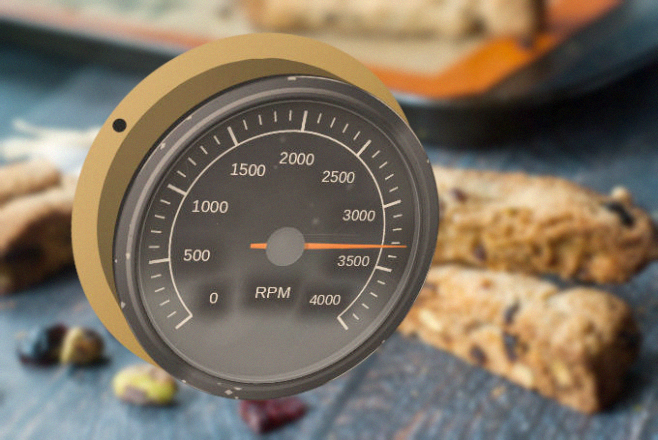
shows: 3300 rpm
